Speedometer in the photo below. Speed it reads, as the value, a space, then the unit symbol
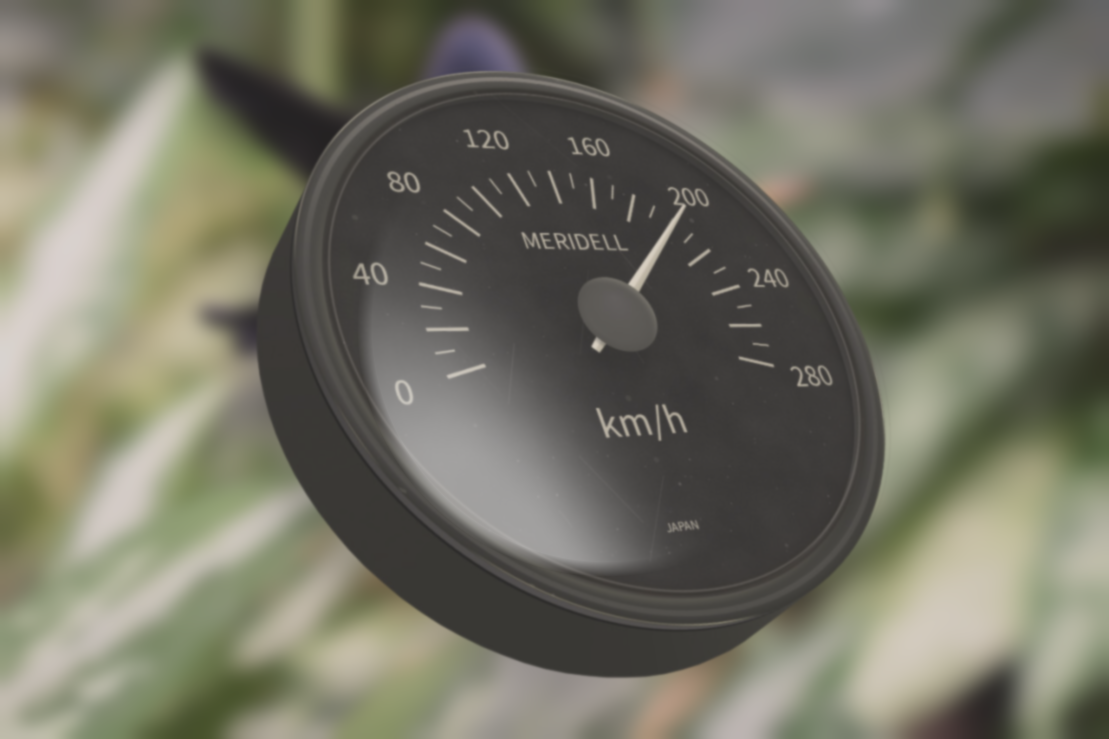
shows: 200 km/h
